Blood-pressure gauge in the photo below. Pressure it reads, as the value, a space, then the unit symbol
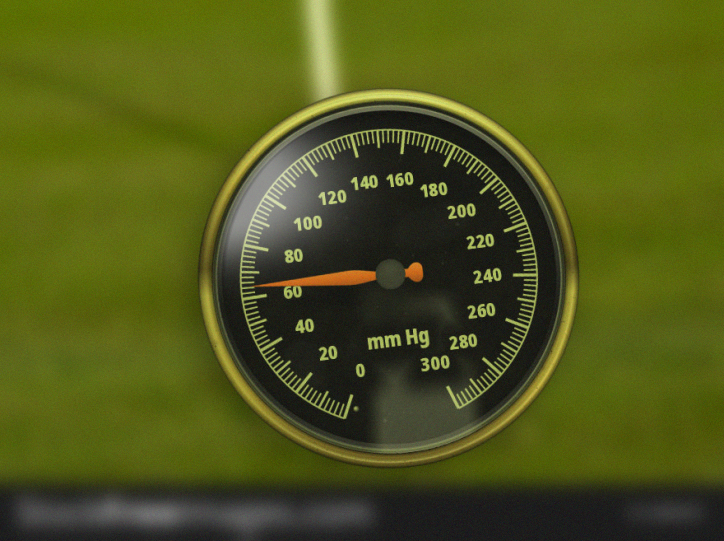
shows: 64 mmHg
